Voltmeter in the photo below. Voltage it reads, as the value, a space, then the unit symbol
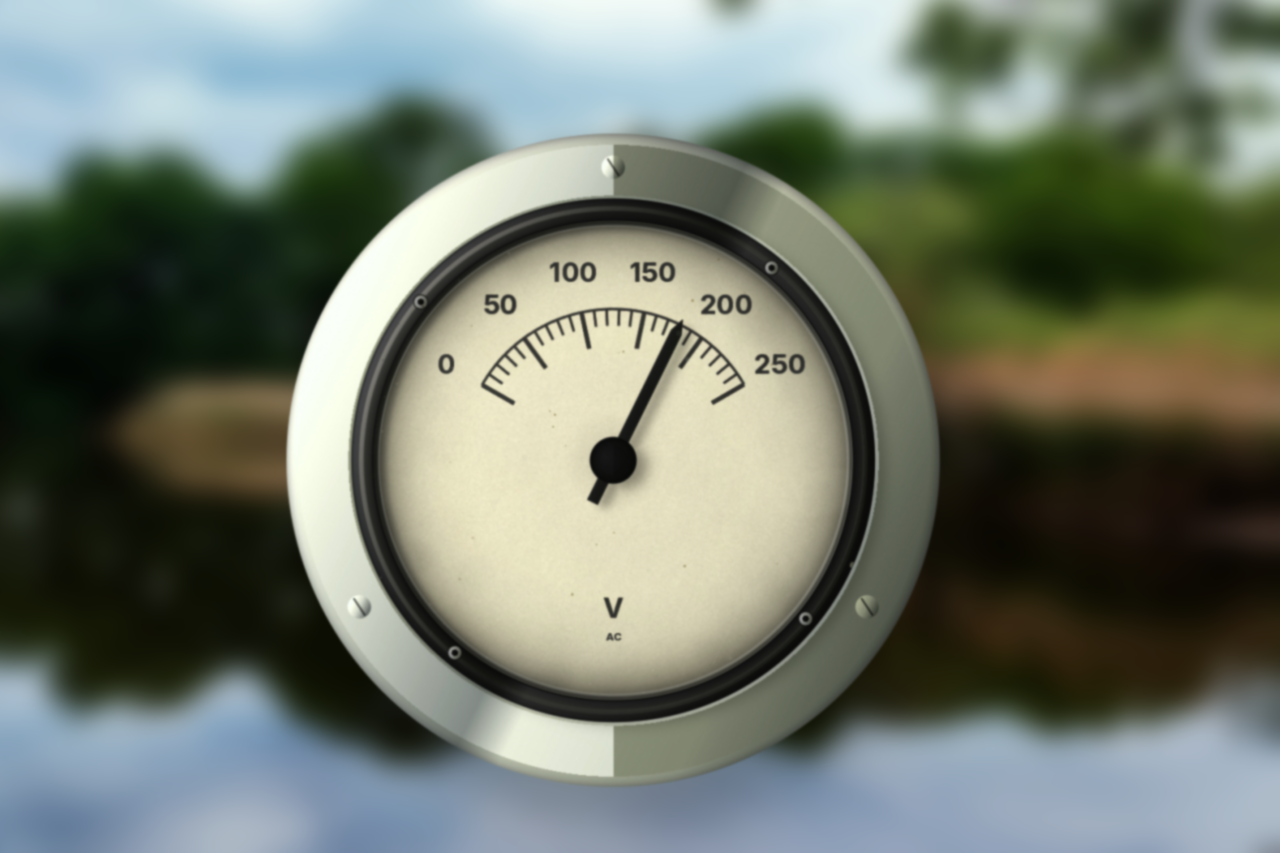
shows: 180 V
